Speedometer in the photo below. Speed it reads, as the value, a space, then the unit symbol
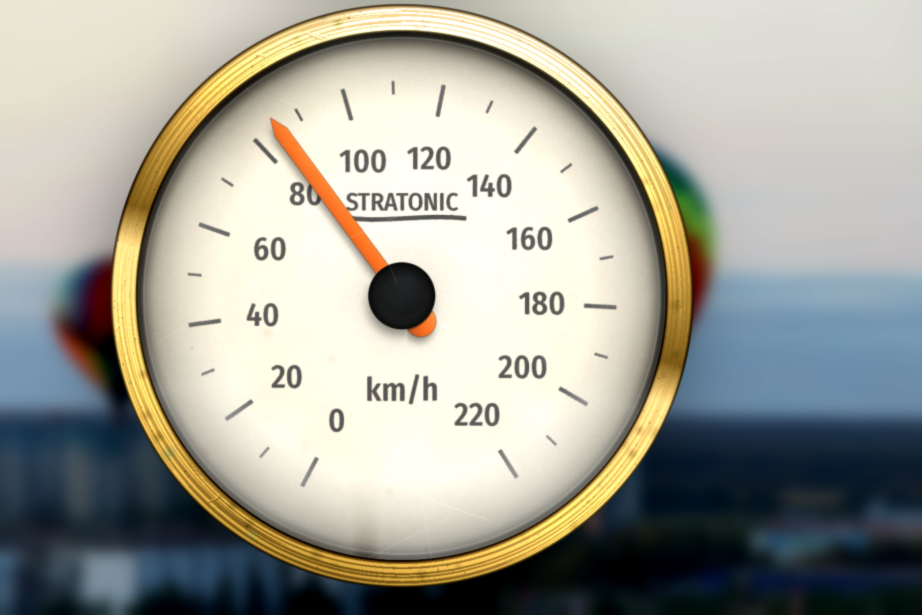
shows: 85 km/h
